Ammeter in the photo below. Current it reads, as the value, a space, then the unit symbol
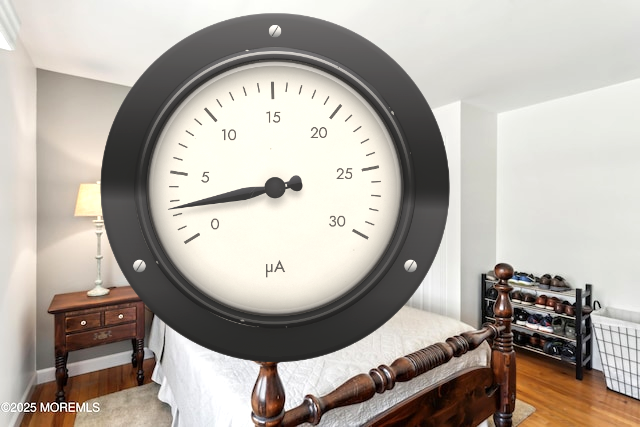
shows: 2.5 µA
